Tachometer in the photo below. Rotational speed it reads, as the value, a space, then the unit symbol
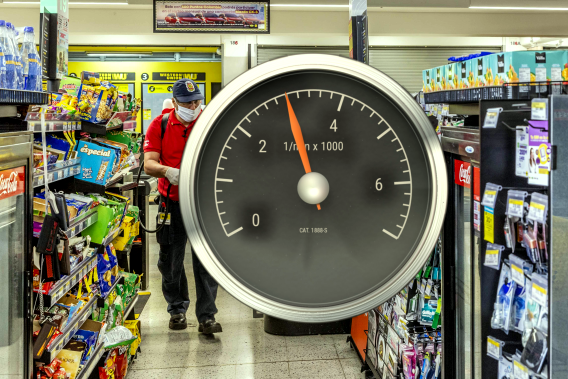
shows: 3000 rpm
